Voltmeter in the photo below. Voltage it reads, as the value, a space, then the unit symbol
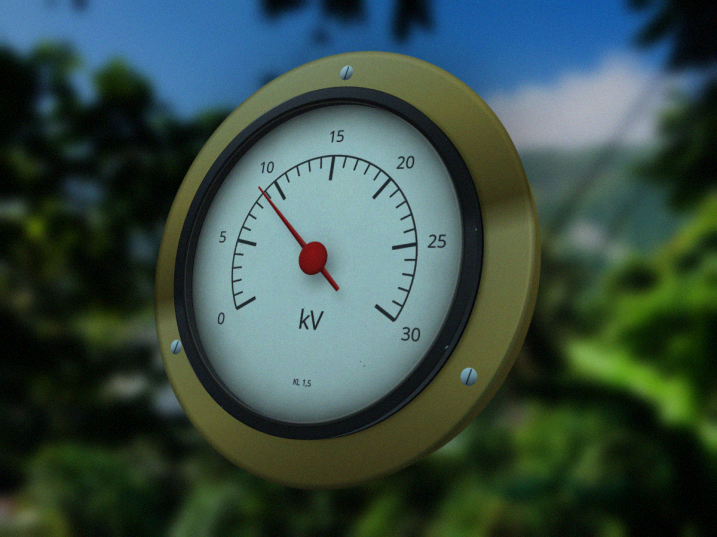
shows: 9 kV
